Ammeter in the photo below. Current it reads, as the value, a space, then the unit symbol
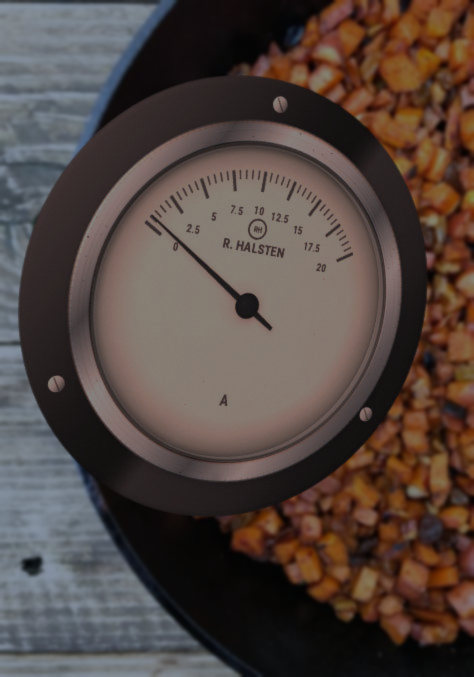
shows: 0.5 A
